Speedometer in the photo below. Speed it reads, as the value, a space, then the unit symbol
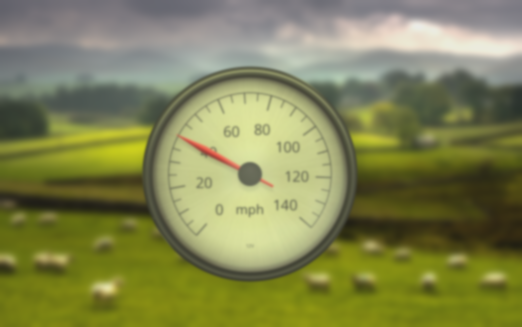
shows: 40 mph
